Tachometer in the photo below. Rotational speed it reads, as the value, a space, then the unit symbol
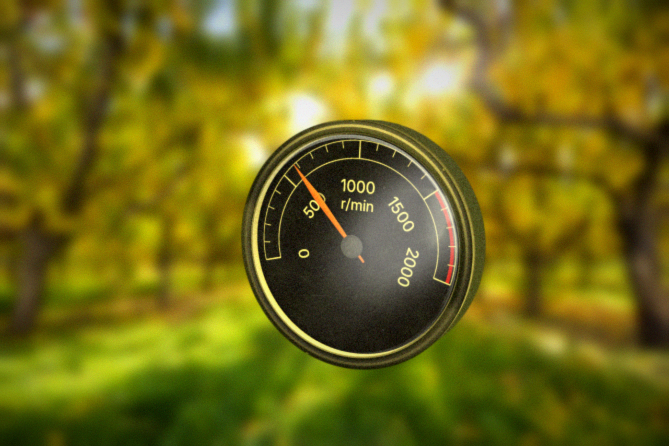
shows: 600 rpm
